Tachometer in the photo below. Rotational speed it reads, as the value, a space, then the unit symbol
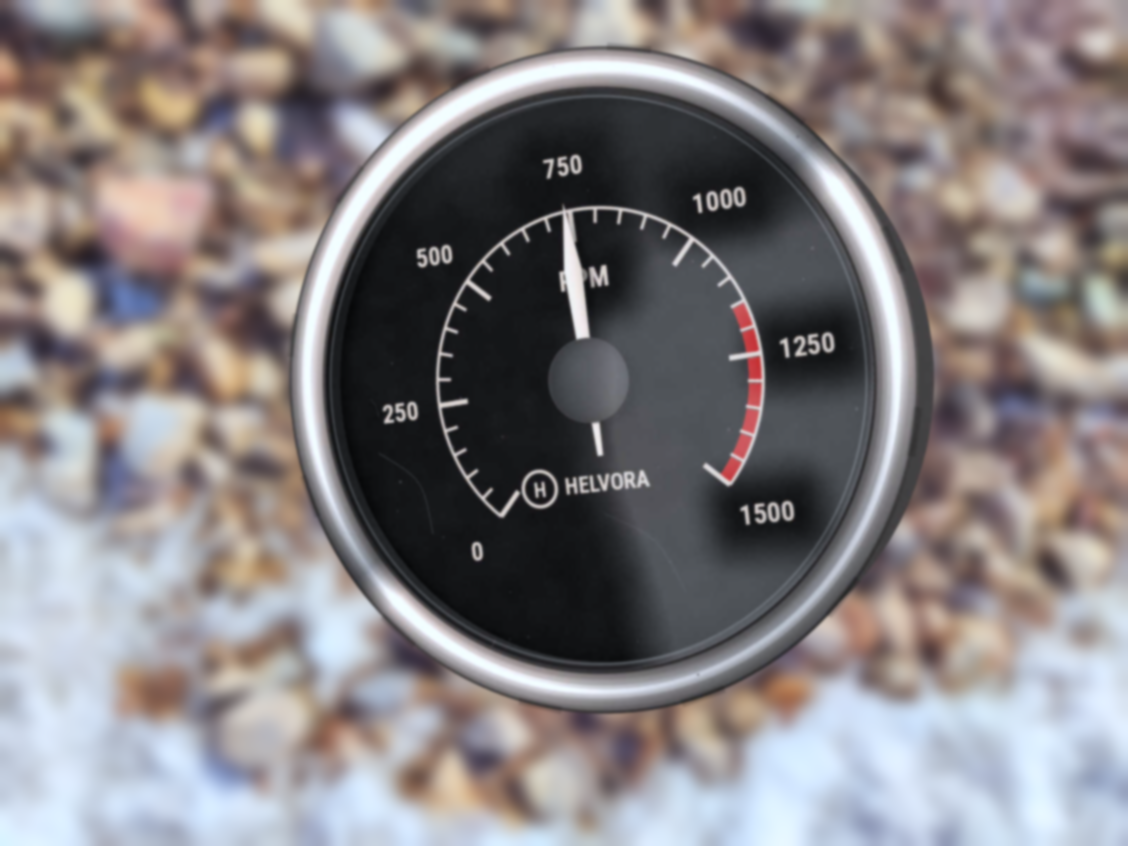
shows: 750 rpm
